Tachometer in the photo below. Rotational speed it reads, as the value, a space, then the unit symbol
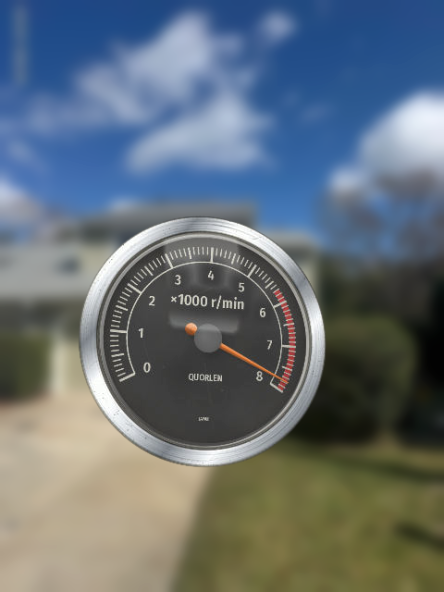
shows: 7800 rpm
